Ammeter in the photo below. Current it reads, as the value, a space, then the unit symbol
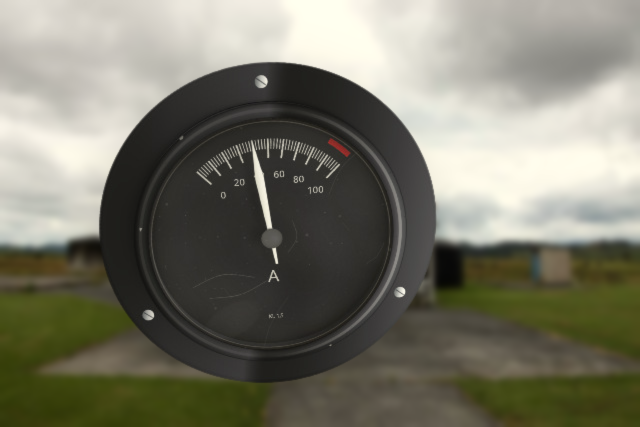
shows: 40 A
